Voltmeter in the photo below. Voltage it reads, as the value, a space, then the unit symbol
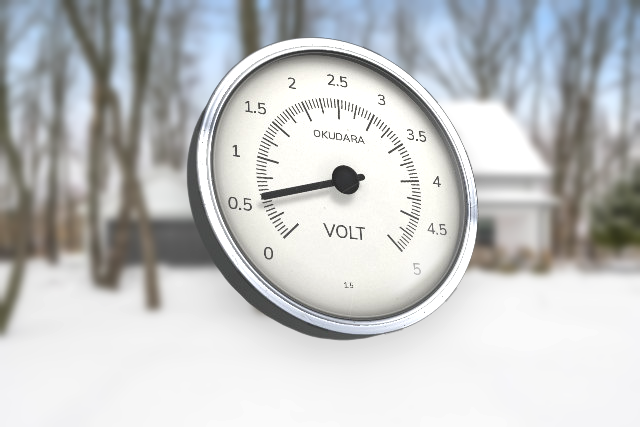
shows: 0.5 V
